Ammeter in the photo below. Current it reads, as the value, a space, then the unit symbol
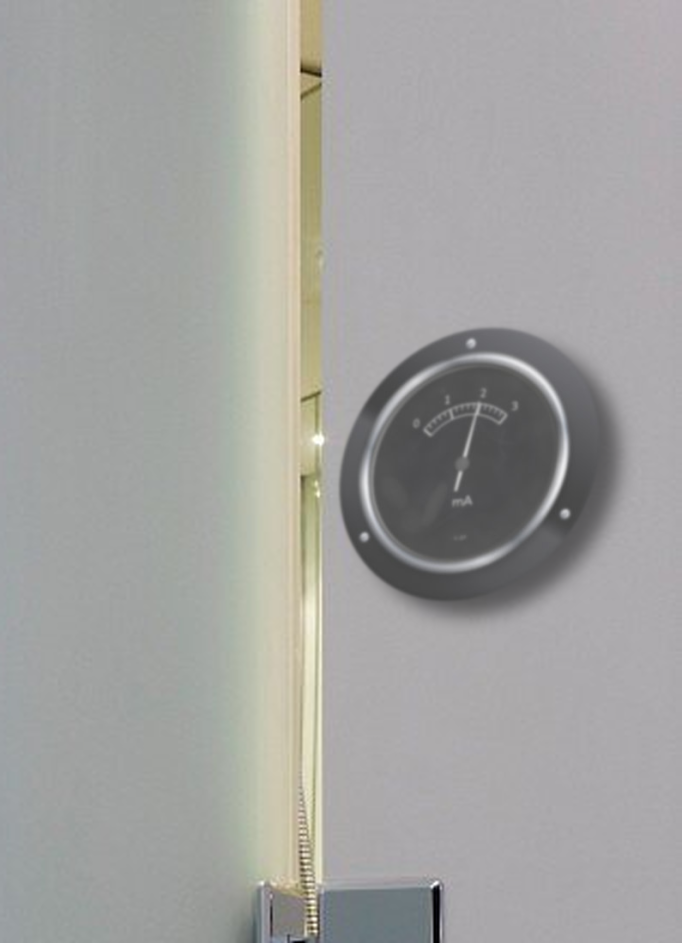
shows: 2 mA
